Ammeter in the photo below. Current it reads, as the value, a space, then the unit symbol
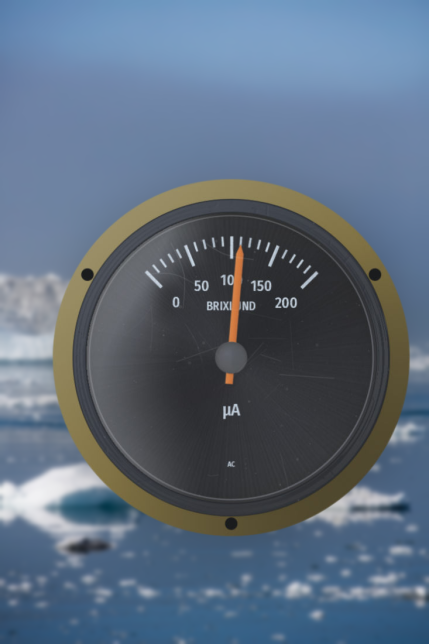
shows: 110 µA
